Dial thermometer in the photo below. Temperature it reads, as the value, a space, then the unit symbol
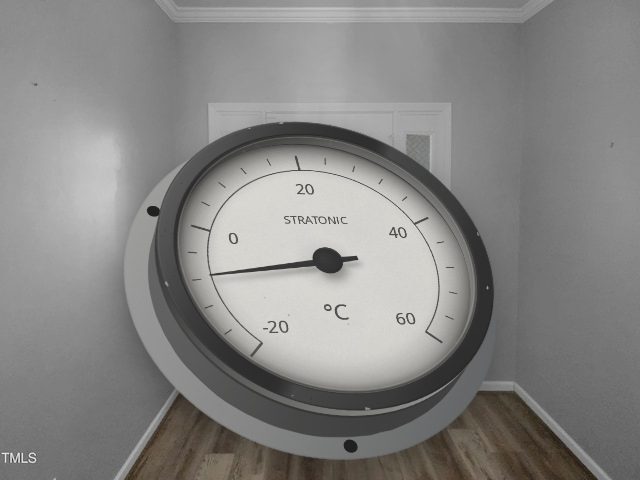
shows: -8 °C
